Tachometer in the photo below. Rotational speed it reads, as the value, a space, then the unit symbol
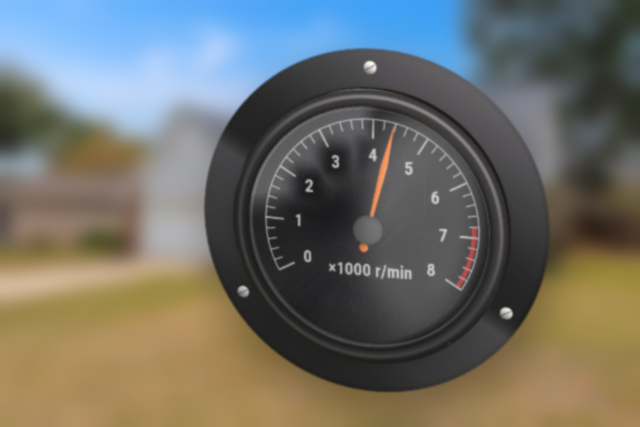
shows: 4400 rpm
